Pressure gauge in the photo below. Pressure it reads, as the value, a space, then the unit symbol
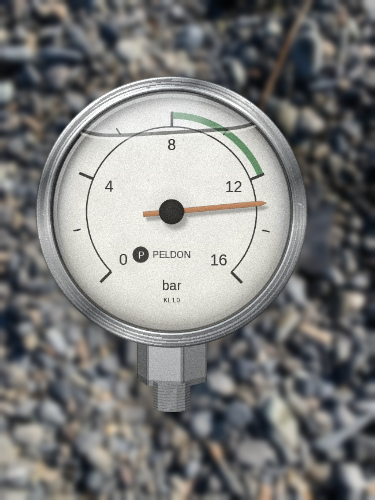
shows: 13 bar
